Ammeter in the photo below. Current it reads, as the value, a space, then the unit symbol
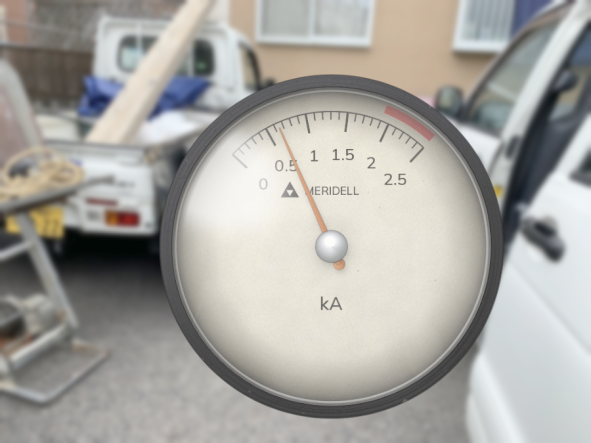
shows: 0.65 kA
